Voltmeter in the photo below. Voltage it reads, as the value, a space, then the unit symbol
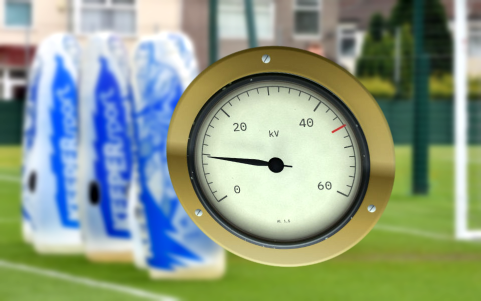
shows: 10 kV
